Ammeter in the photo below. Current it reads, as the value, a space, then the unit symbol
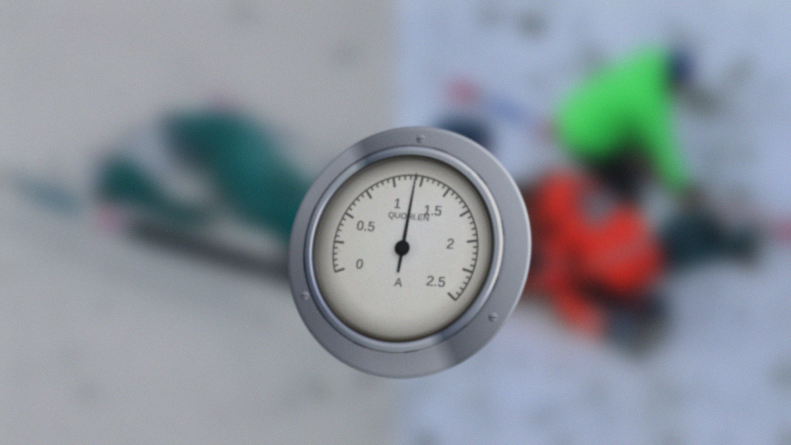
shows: 1.2 A
